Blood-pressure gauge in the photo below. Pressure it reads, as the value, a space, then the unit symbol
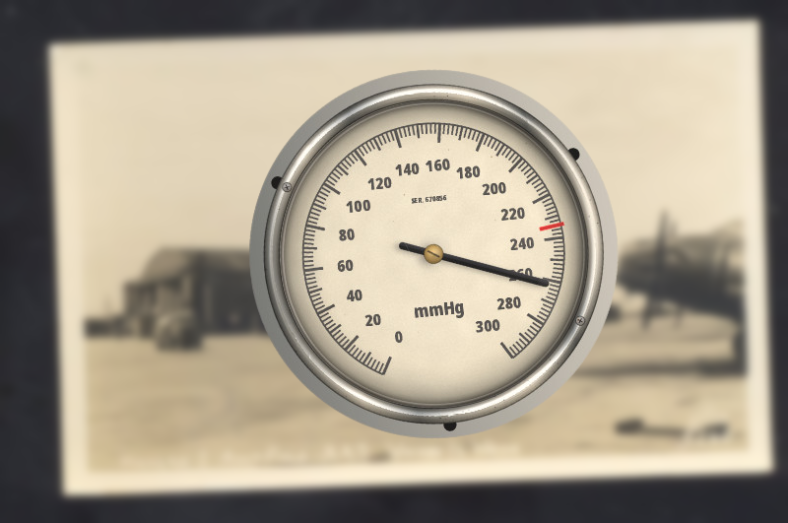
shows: 262 mmHg
